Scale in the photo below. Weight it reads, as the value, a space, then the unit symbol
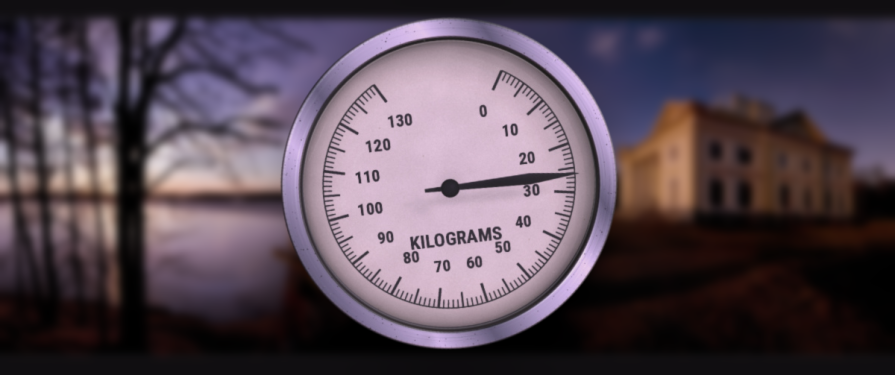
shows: 26 kg
